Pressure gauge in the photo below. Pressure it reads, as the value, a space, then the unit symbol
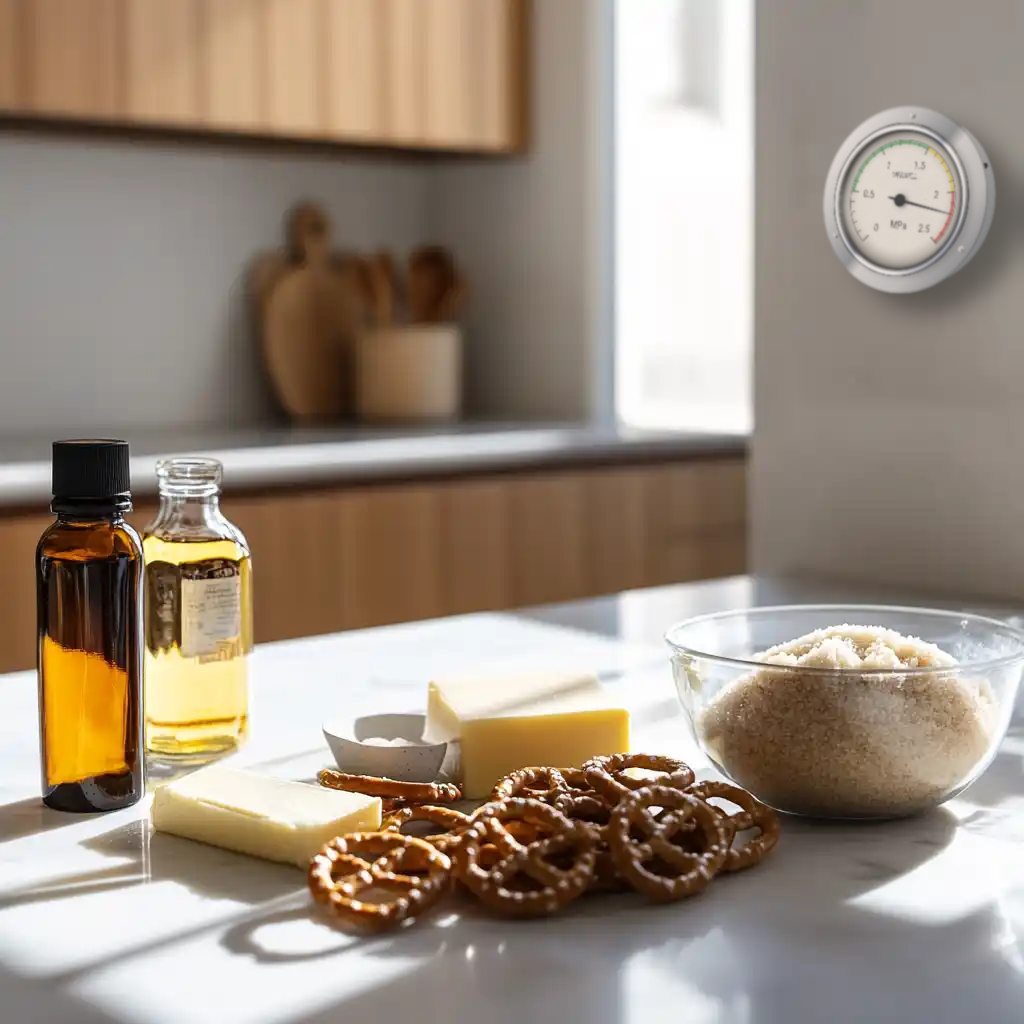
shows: 2.2 MPa
